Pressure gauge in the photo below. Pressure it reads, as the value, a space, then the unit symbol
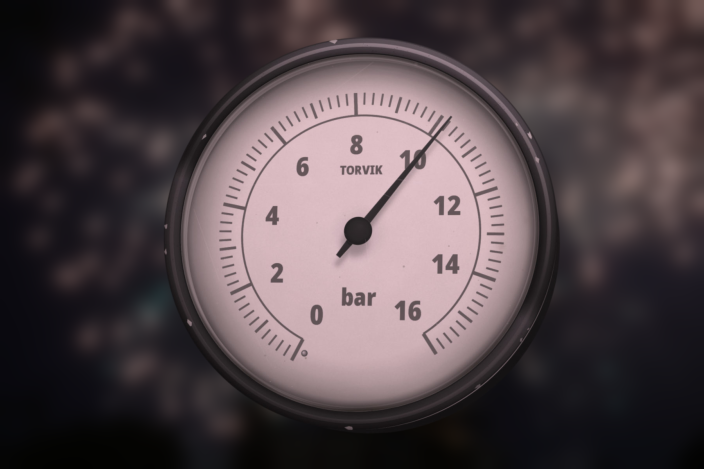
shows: 10.2 bar
